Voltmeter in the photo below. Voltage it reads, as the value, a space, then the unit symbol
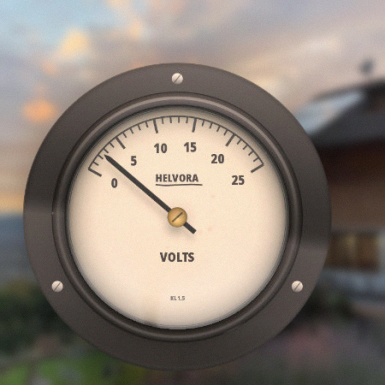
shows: 2.5 V
